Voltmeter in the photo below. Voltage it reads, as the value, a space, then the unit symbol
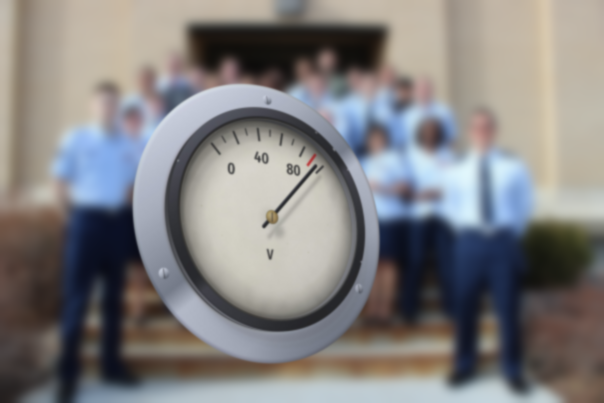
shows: 95 V
